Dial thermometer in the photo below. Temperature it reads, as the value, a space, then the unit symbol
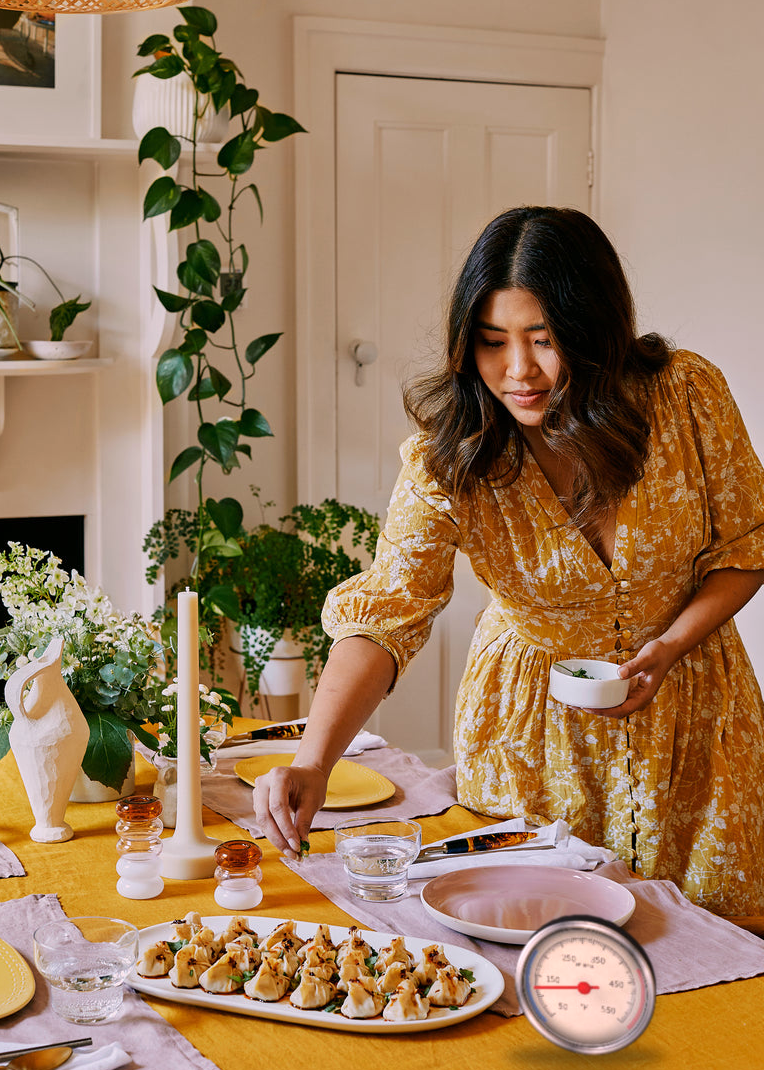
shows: 125 °F
